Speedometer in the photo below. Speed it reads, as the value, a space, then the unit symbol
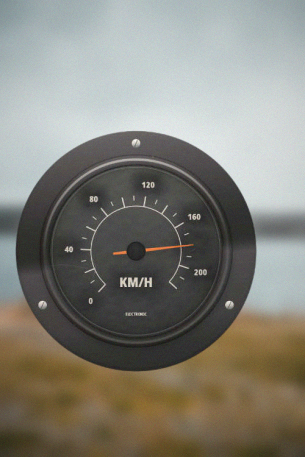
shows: 180 km/h
